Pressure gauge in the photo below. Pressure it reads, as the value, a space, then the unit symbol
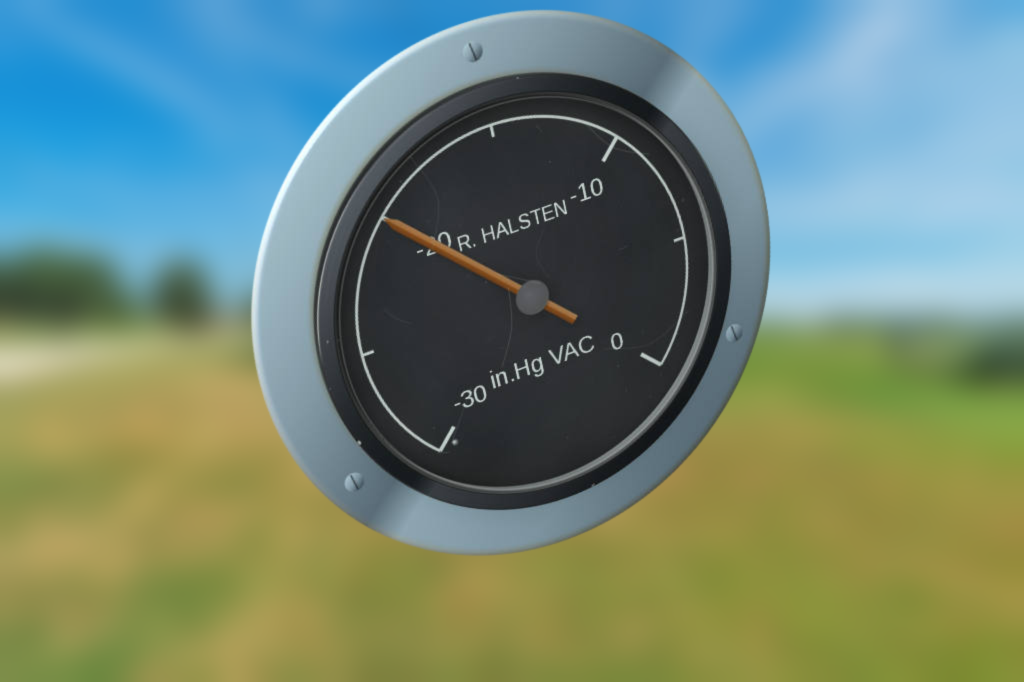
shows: -20 inHg
